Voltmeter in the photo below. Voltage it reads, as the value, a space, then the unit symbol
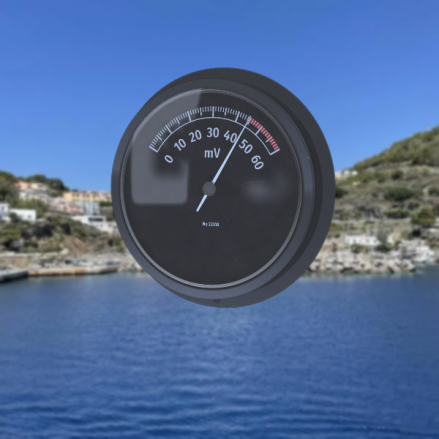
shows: 45 mV
